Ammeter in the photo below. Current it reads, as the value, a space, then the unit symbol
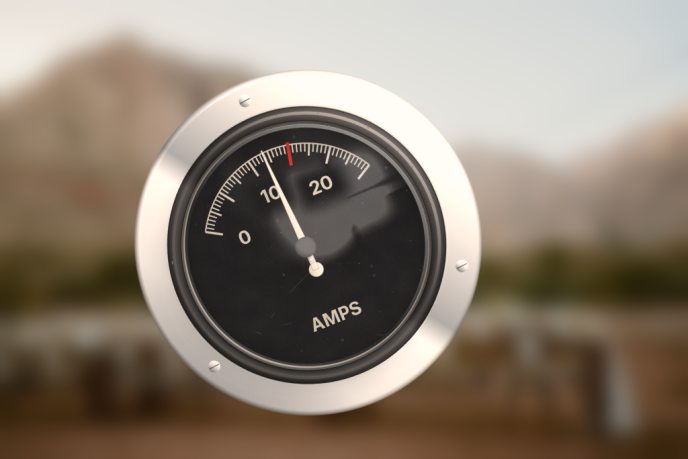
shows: 12 A
